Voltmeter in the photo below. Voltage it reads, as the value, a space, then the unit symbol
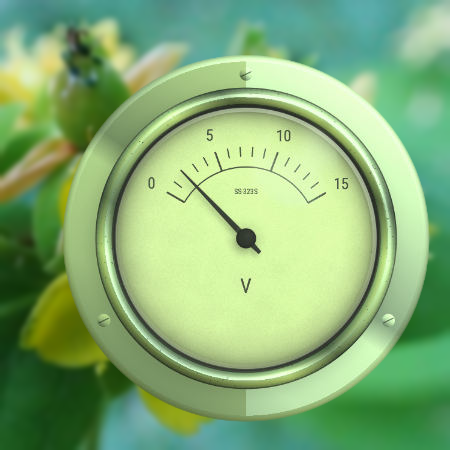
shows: 2 V
